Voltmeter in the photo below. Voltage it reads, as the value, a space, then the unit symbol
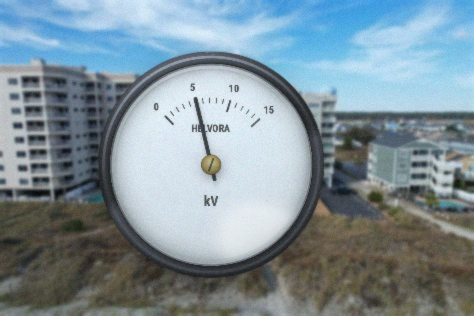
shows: 5 kV
